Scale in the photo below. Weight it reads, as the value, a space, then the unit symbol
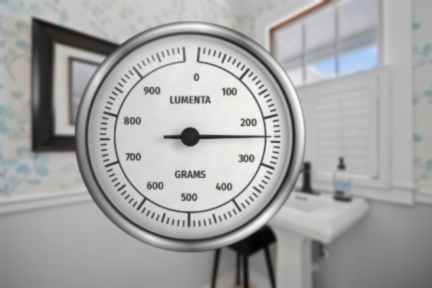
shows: 240 g
